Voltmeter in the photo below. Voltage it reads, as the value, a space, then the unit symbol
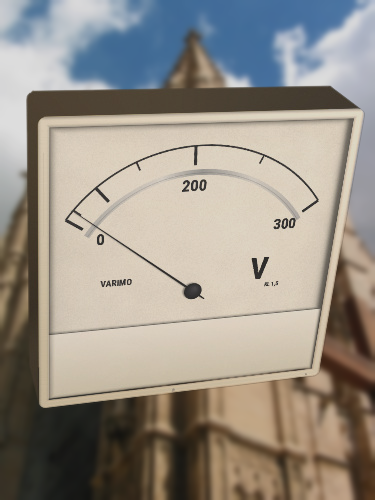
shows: 50 V
